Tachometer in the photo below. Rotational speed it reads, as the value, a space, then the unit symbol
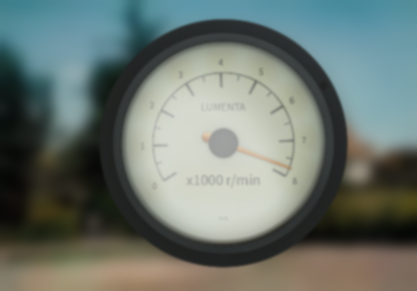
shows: 7750 rpm
